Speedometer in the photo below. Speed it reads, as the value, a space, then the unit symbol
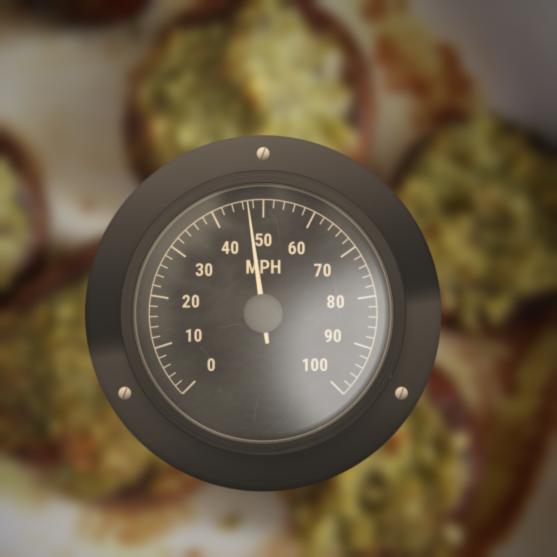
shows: 47 mph
